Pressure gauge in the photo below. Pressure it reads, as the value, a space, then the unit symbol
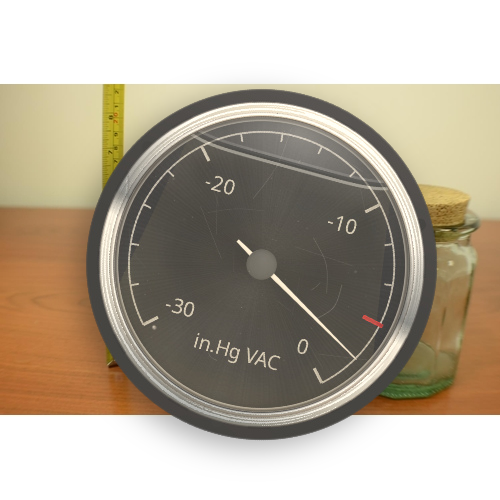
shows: -2 inHg
